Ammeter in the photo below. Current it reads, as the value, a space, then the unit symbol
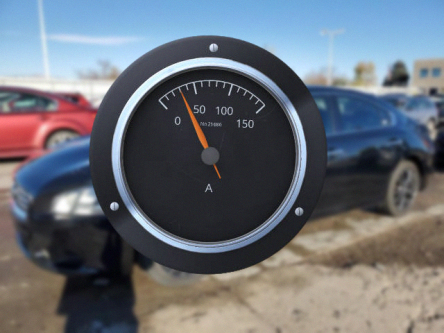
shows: 30 A
